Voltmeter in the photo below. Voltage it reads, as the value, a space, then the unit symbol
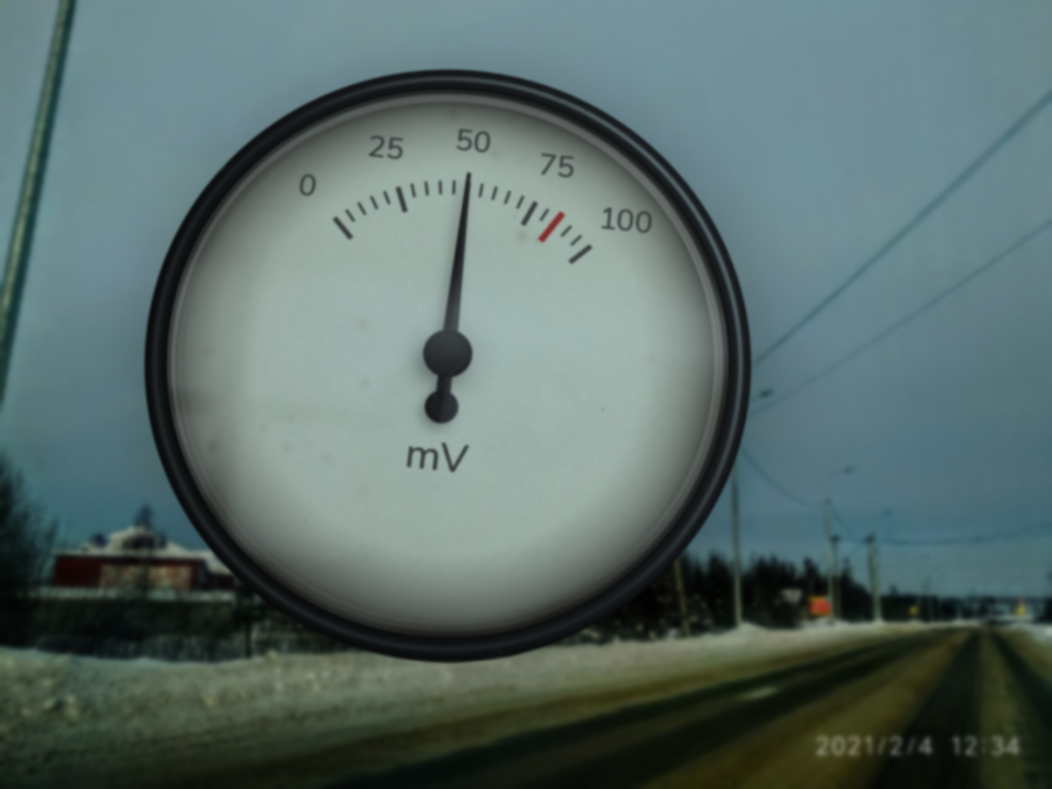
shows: 50 mV
